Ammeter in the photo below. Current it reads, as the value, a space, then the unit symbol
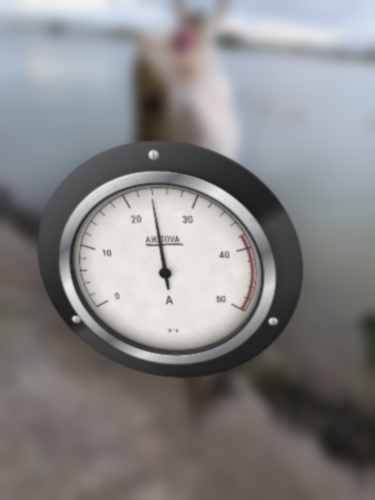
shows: 24 A
